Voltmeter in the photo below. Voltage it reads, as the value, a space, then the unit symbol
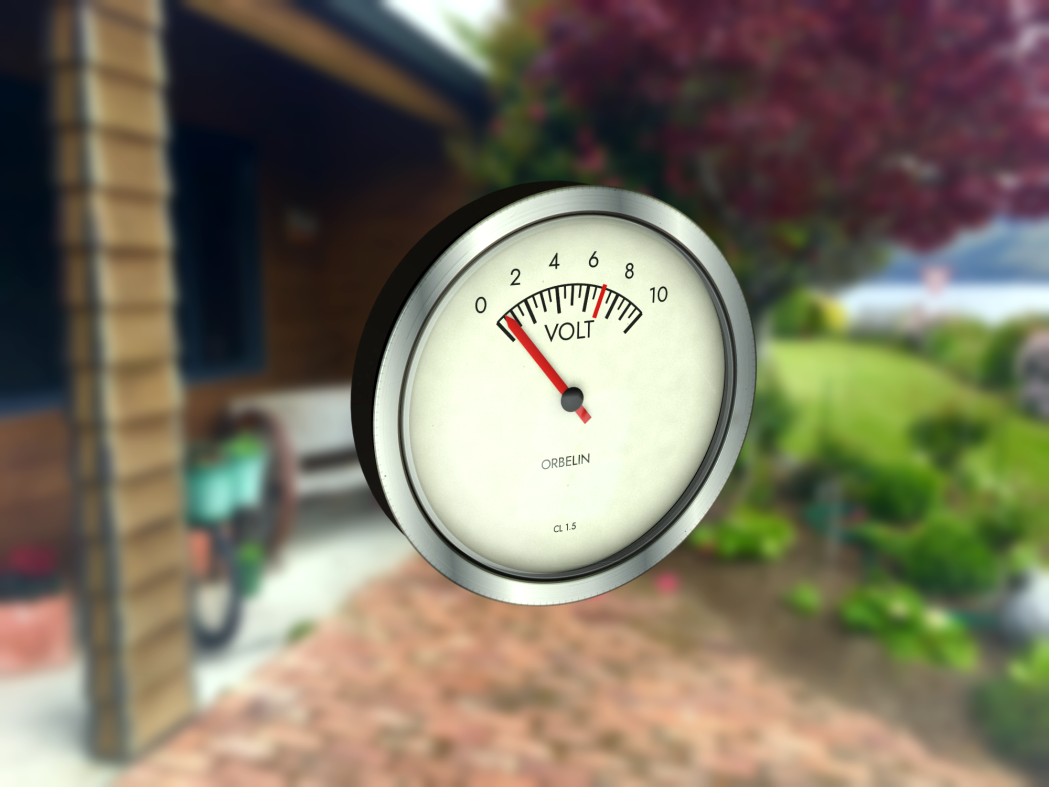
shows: 0.5 V
